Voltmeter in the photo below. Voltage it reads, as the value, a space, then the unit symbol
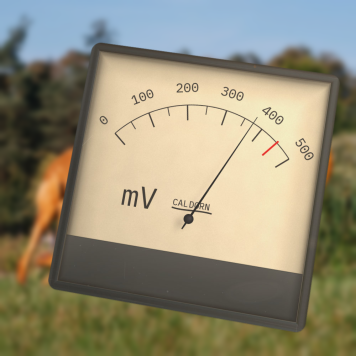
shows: 375 mV
